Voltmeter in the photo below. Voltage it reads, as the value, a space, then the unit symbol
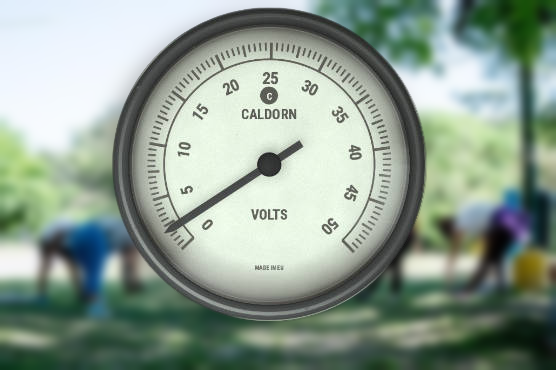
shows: 2 V
